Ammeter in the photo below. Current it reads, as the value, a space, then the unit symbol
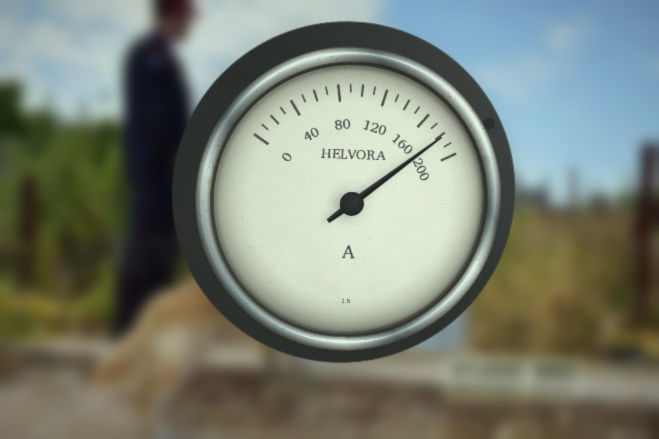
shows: 180 A
